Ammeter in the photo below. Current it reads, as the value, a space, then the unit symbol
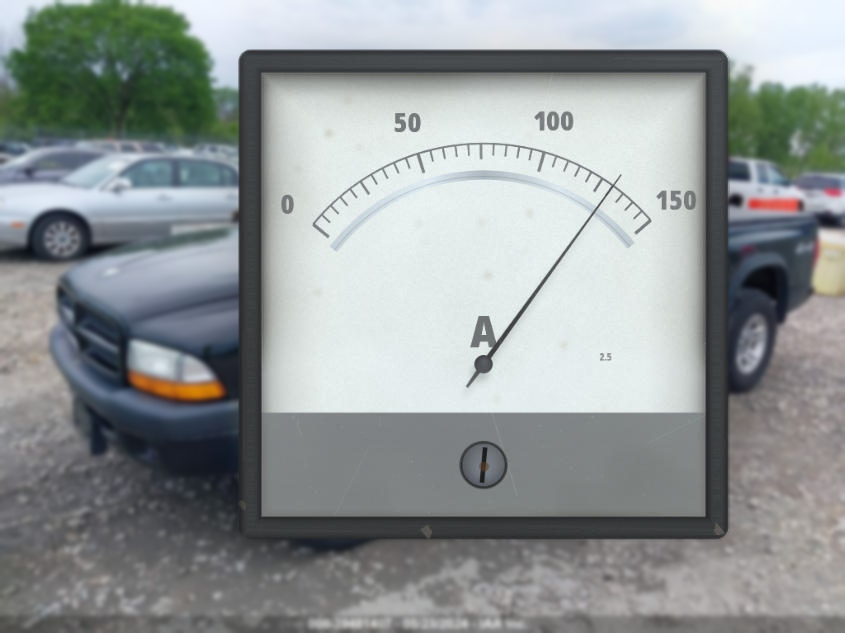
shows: 130 A
